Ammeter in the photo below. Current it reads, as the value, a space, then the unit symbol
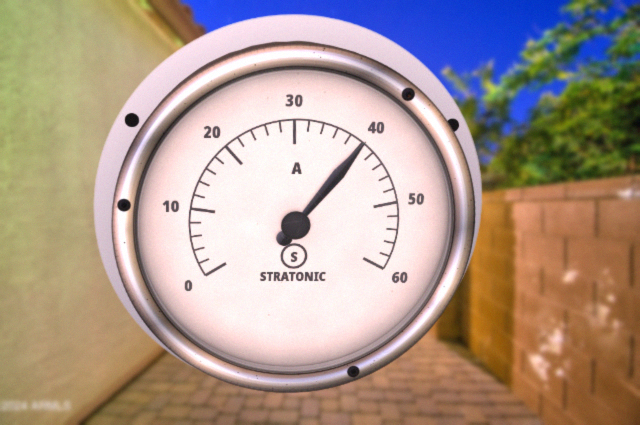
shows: 40 A
